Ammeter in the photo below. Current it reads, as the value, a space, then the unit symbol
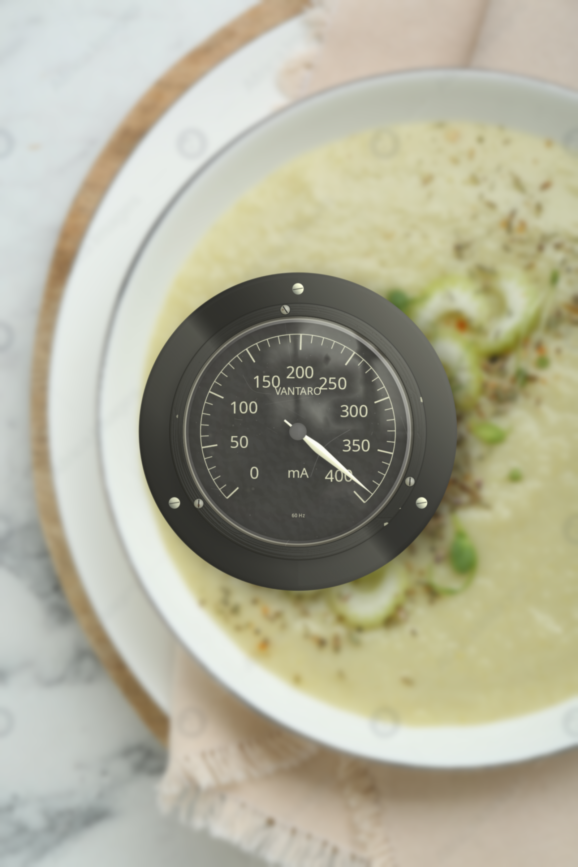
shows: 390 mA
